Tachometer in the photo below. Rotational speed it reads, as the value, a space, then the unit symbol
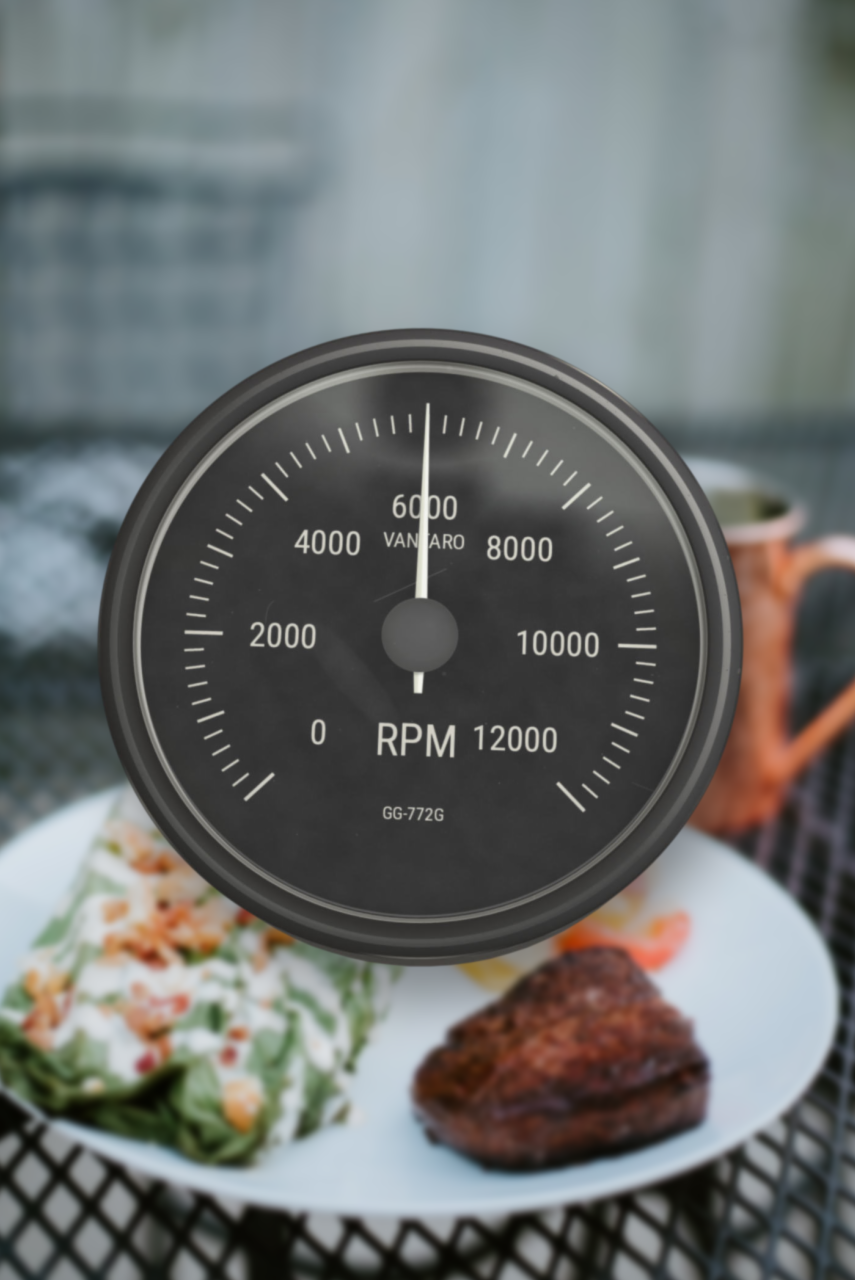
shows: 6000 rpm
